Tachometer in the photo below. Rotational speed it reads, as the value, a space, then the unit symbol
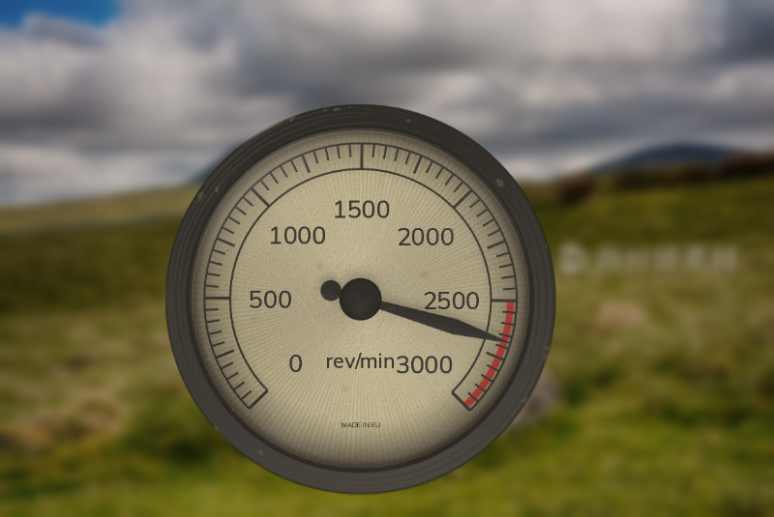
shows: 2675 rpm
